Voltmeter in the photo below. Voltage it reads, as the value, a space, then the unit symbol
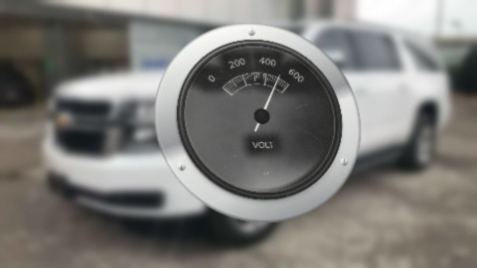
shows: 500 V
